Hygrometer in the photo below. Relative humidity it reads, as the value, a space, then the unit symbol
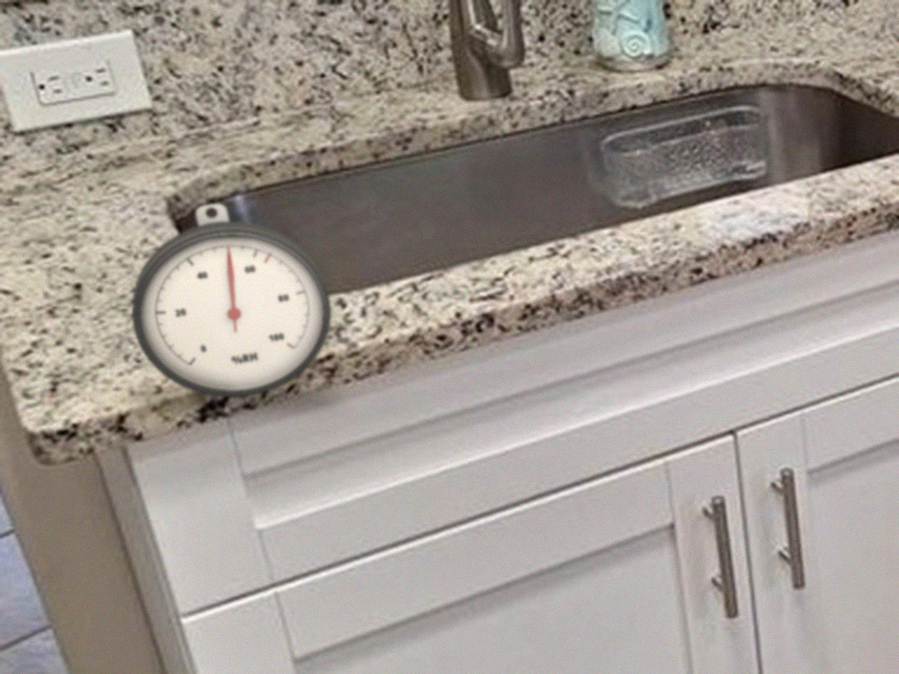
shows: 52 %
